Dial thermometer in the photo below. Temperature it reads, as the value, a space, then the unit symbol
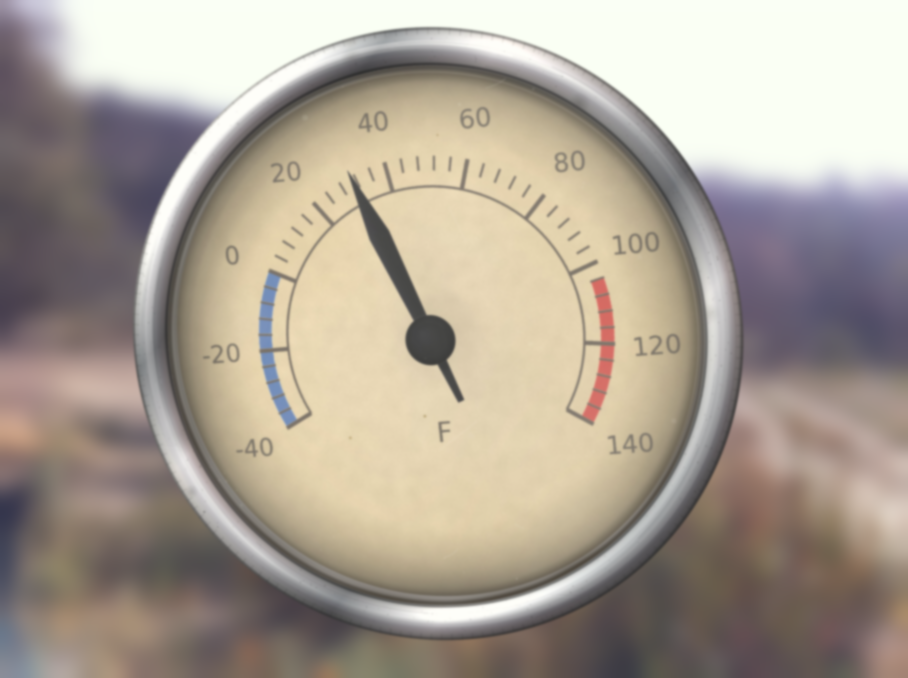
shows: 32 °F
